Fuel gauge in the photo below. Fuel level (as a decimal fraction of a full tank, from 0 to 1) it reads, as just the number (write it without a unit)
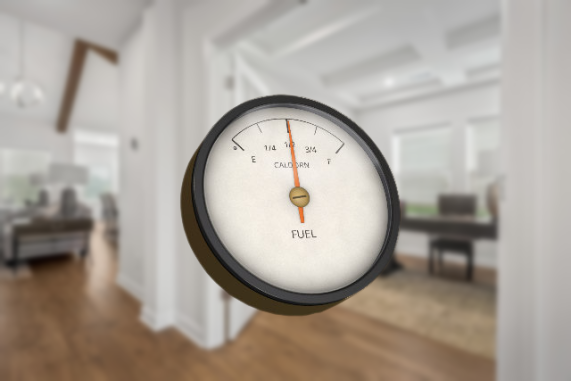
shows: 0.5
